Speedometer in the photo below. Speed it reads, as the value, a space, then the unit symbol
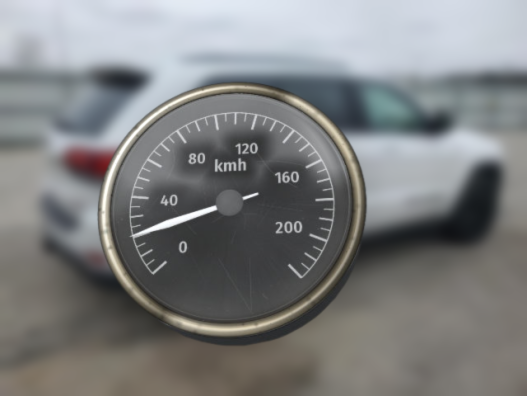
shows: 20 km/h
